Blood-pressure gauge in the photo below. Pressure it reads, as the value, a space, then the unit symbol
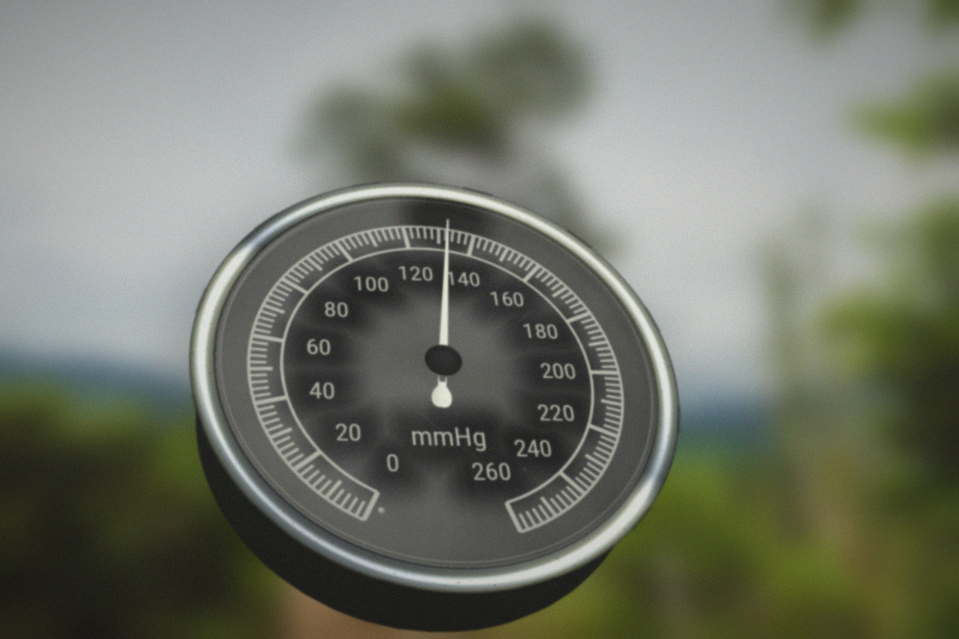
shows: 132 mmHg
